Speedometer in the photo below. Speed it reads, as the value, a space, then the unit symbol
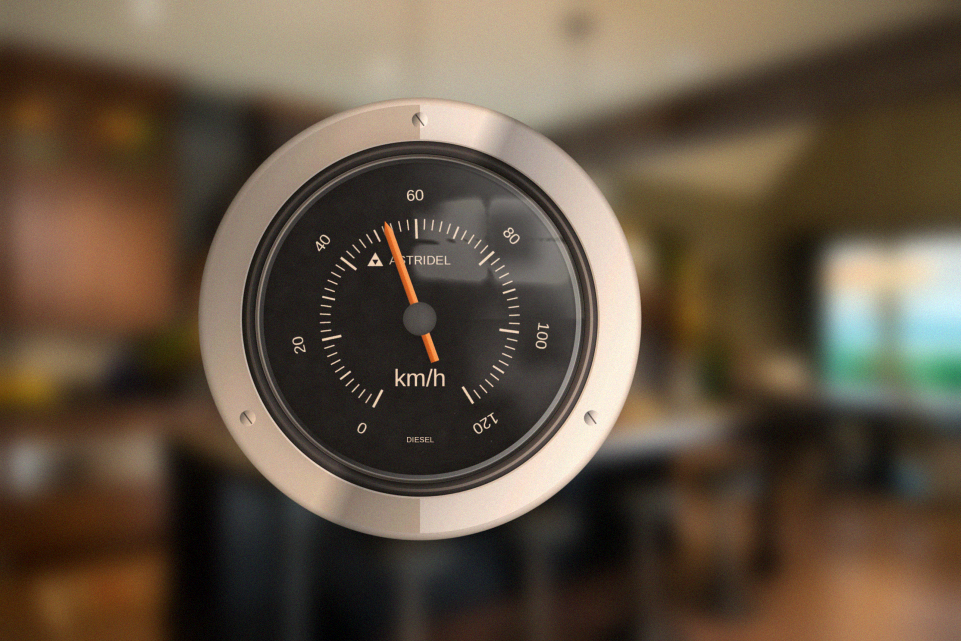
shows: 53 km/h
